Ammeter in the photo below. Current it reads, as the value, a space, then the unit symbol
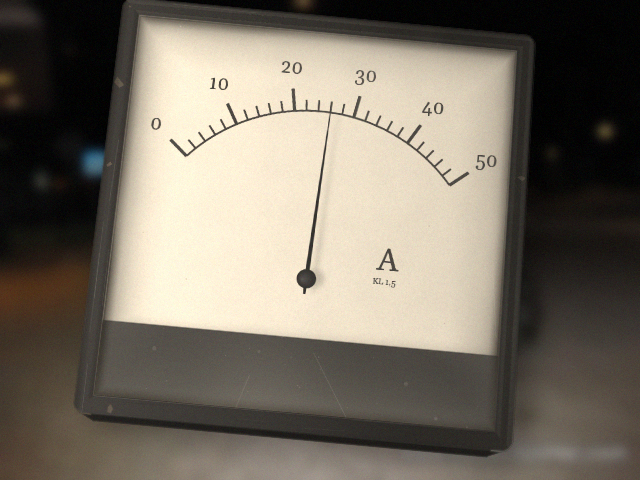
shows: 26 A
